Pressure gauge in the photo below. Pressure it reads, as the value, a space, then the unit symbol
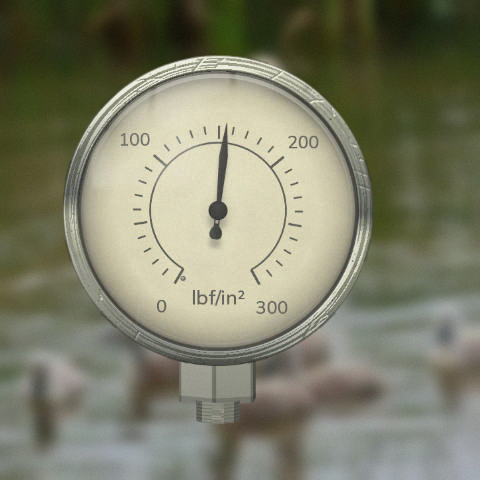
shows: 155 psi
